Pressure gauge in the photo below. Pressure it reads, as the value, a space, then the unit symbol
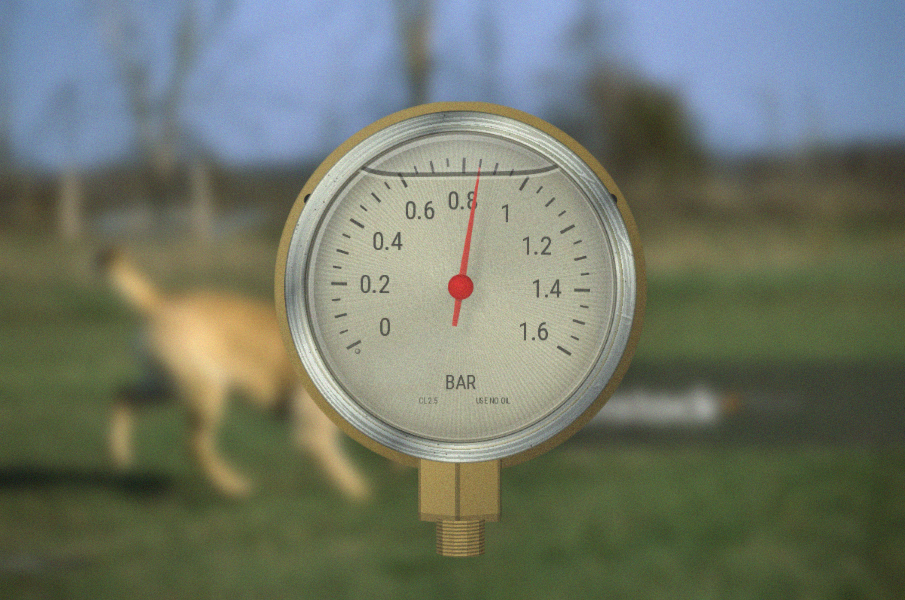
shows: 0.85 bar
